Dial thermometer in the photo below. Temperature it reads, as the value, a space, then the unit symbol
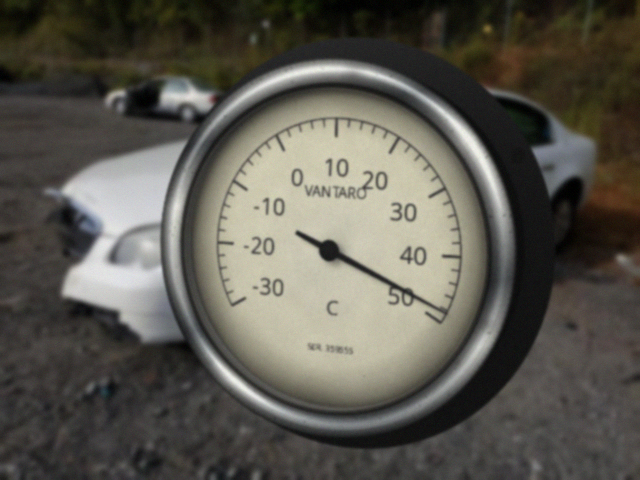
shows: 48 °C
